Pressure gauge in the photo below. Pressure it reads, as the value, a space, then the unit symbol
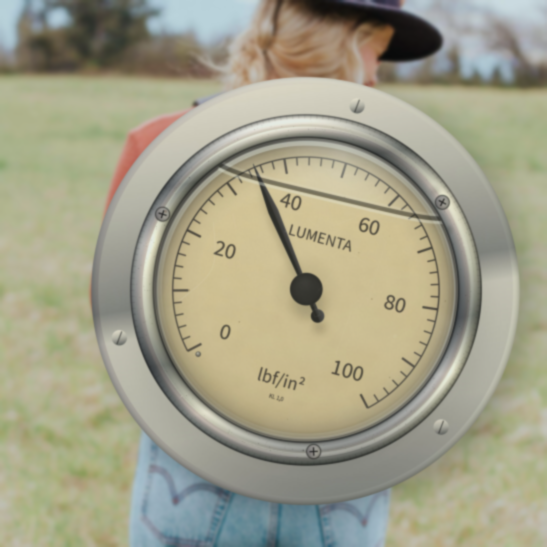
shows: 35 psi
